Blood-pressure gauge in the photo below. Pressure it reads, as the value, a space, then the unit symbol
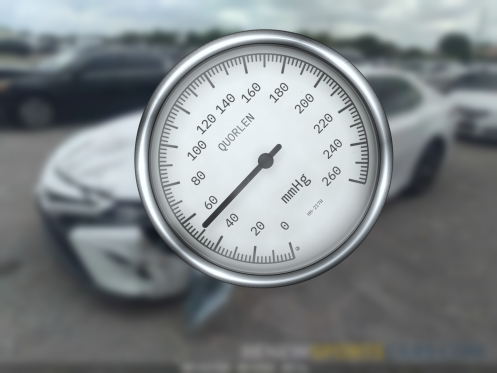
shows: 52 mmHg
